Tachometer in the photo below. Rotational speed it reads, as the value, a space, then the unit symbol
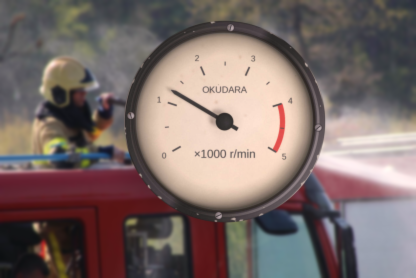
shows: 1250 rpm
